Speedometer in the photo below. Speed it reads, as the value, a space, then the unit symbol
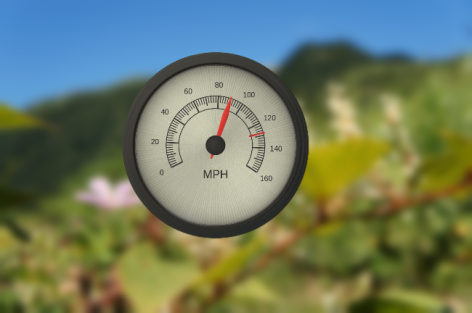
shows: 90 mph
